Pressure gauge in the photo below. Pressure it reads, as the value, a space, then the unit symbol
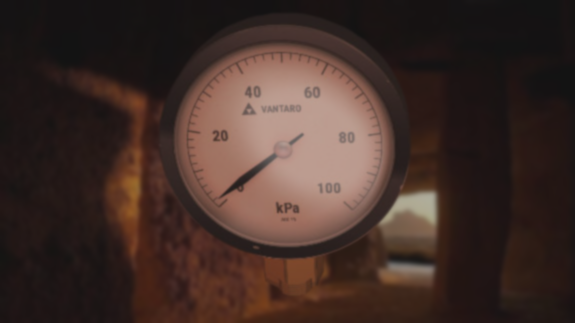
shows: 2 kPa
